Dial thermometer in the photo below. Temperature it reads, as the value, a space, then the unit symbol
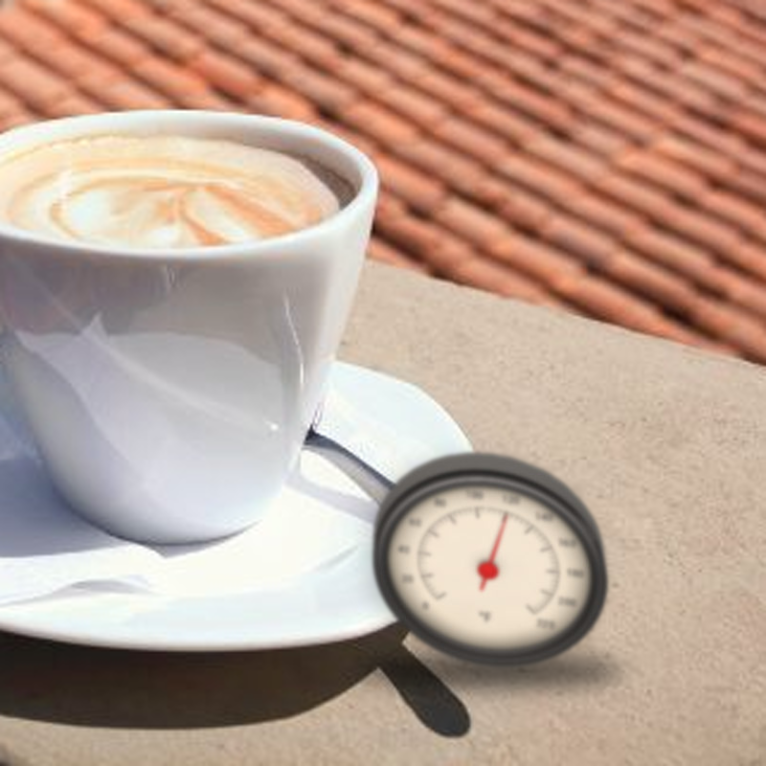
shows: 120 °F
